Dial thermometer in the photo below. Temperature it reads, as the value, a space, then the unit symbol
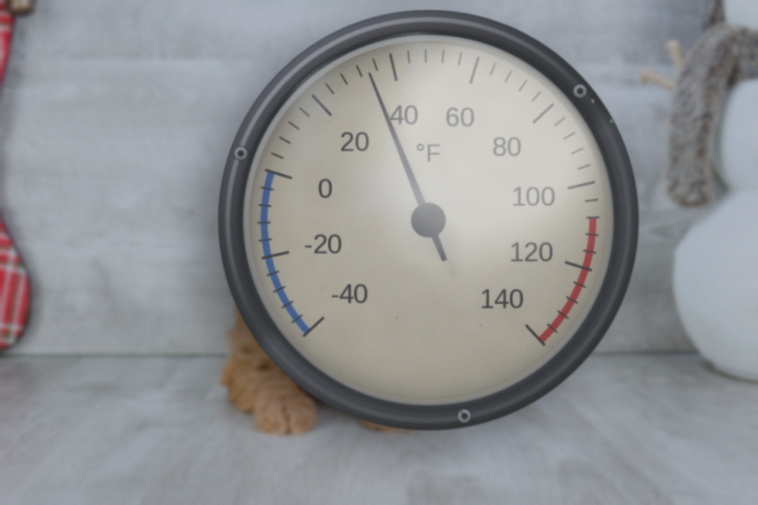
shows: 34 °F
